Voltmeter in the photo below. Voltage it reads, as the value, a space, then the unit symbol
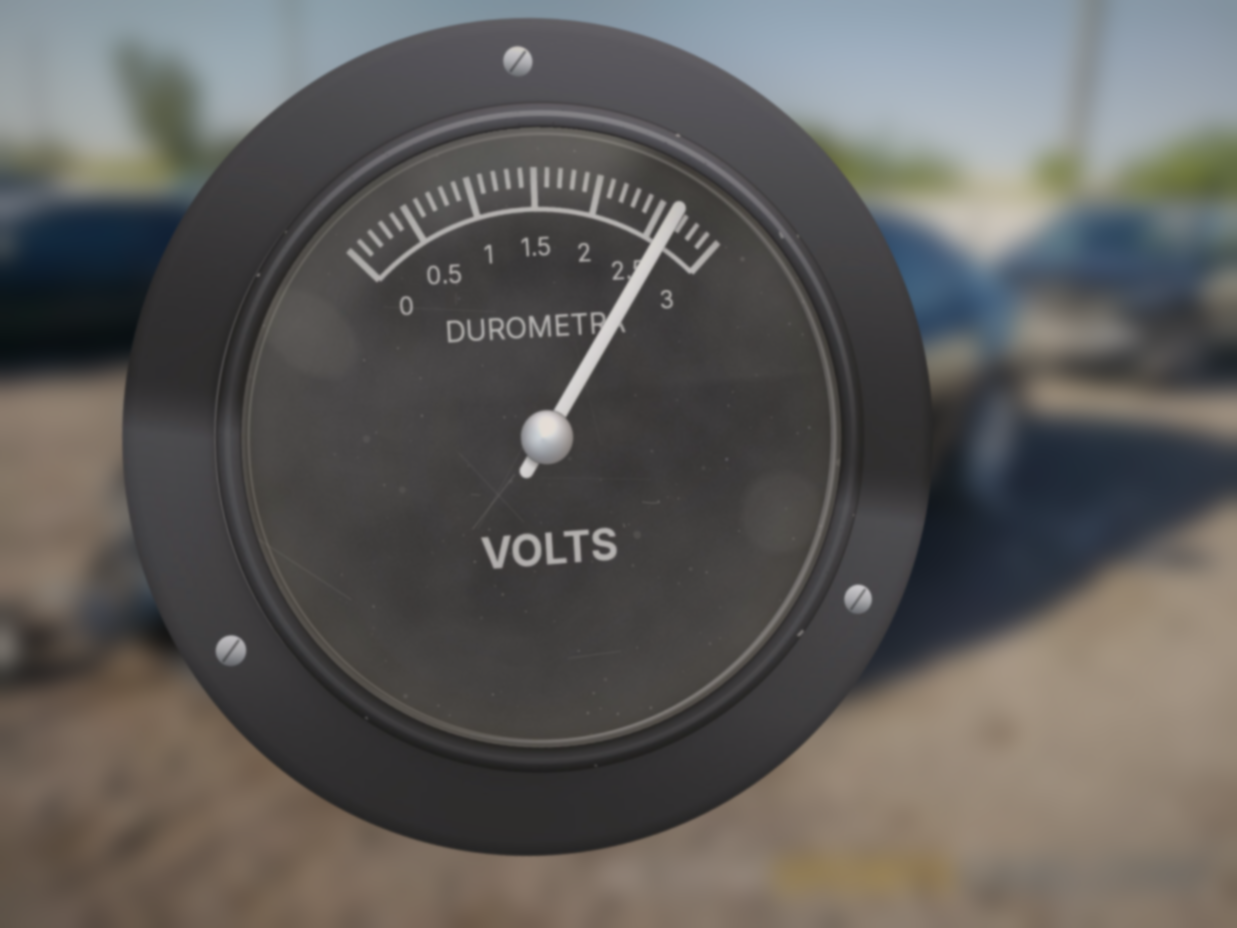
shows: 2.6 V
